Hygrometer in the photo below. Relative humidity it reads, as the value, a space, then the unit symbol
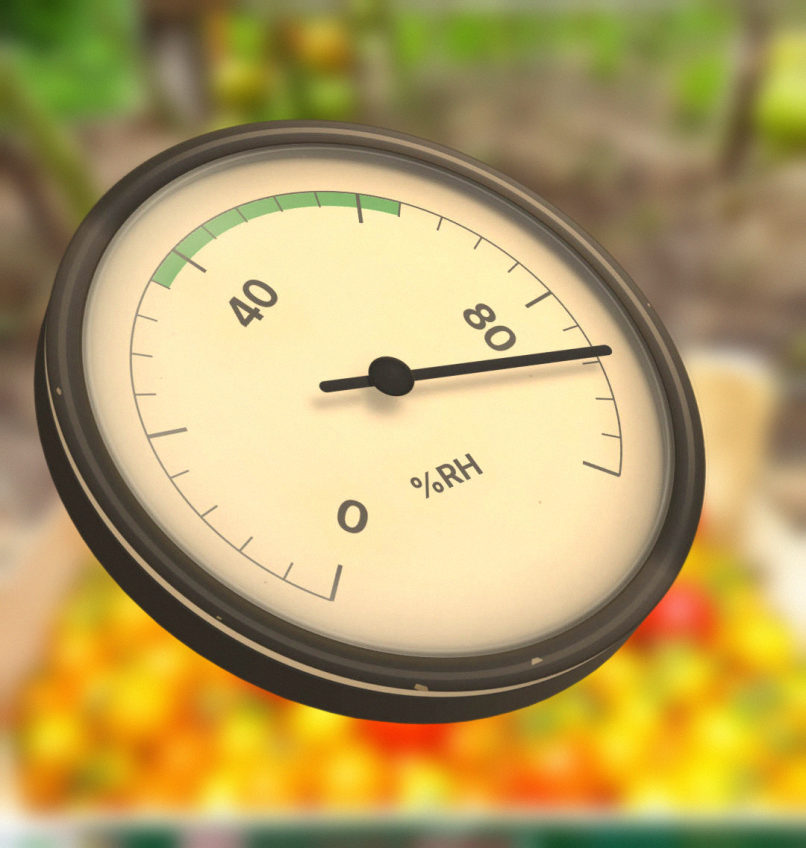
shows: 88 %
